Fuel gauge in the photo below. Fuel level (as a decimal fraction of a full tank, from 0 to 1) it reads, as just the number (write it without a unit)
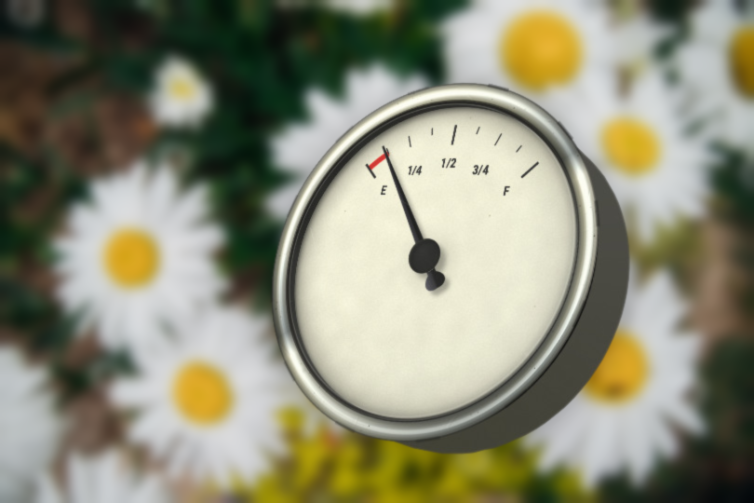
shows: 0.125
